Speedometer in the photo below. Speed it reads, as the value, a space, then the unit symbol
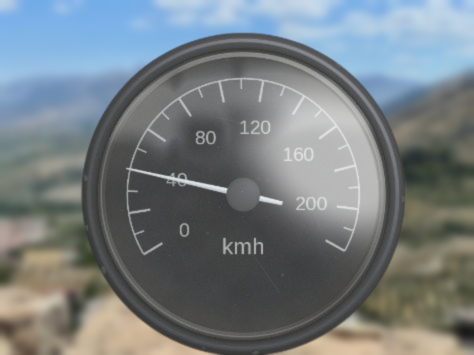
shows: 40 km/h
